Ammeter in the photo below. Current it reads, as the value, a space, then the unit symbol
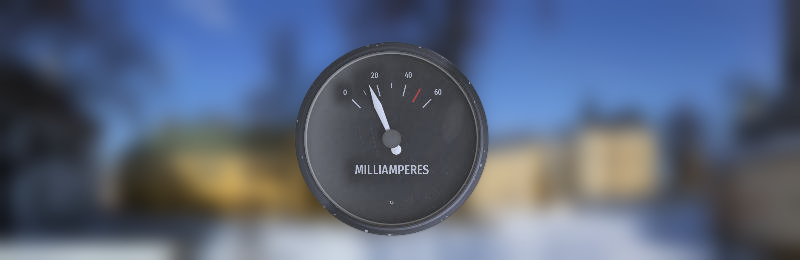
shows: 15 mA
